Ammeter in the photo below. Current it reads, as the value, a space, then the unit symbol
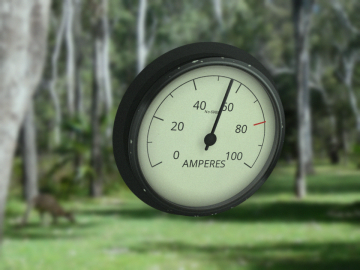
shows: 55 A
